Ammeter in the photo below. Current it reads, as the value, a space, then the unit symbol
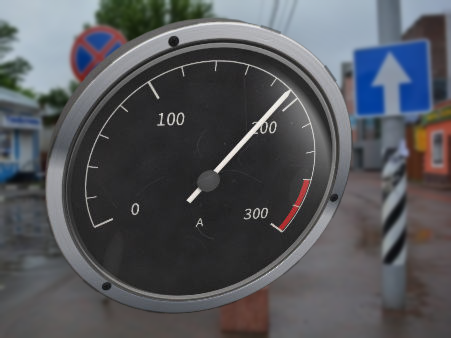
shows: 190 A
